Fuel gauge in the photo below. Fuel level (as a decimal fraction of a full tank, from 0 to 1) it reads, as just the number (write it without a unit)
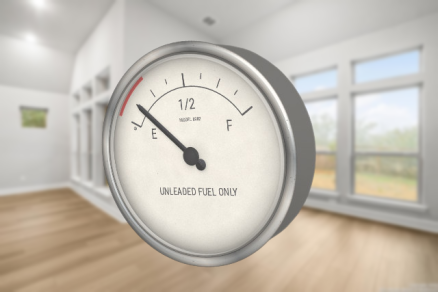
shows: 0.125
